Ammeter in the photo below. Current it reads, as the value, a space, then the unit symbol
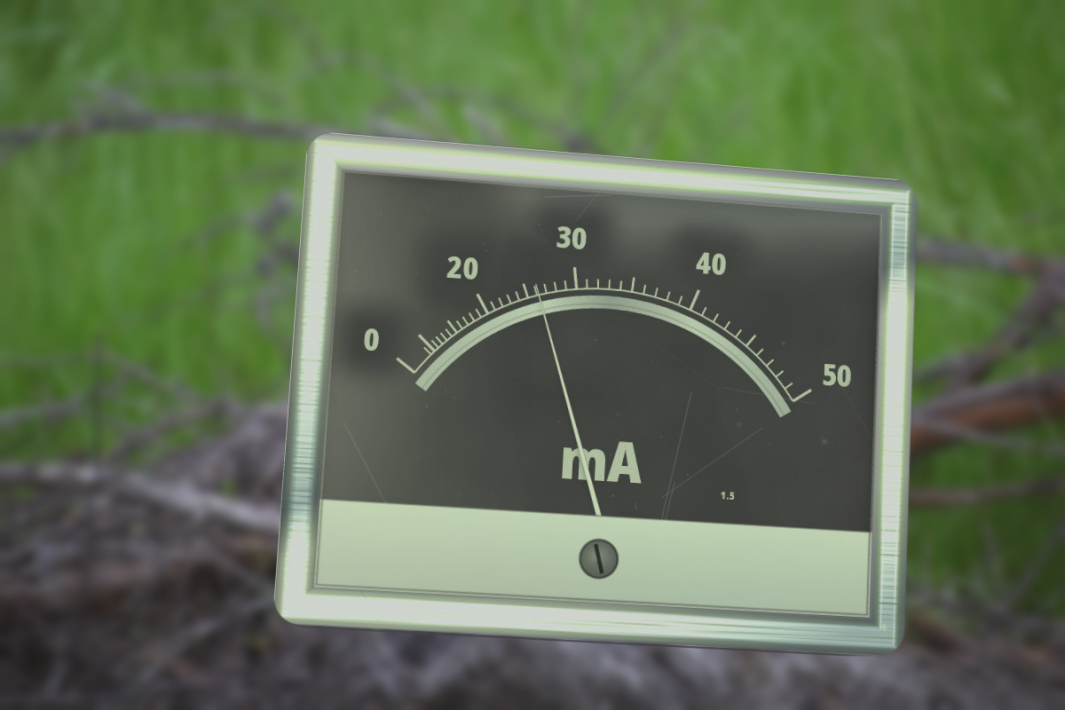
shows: 26 mA
